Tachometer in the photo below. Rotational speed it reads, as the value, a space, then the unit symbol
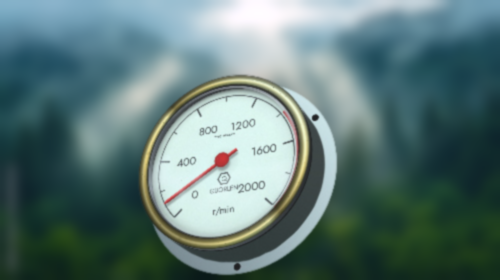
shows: 100 rpm
